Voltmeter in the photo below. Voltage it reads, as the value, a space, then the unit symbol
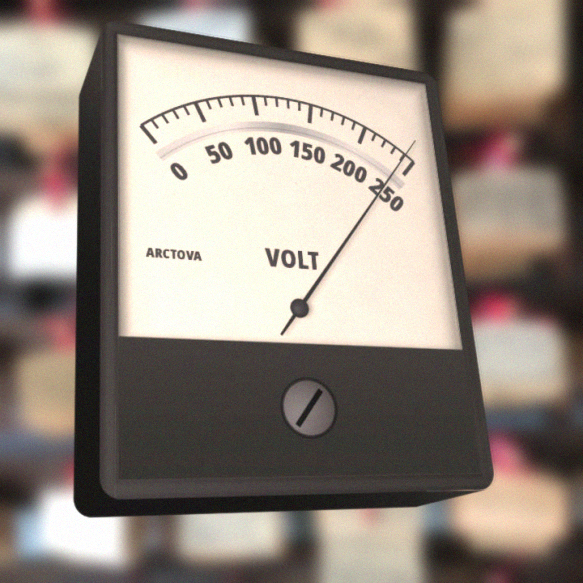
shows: 240 V
